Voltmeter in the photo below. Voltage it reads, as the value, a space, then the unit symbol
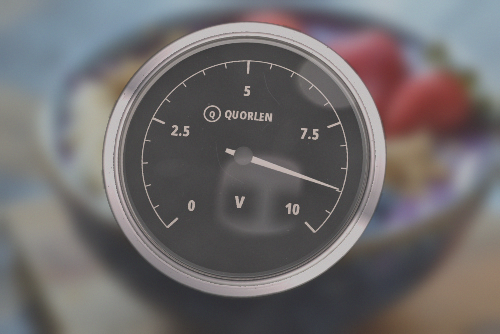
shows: 9 V
